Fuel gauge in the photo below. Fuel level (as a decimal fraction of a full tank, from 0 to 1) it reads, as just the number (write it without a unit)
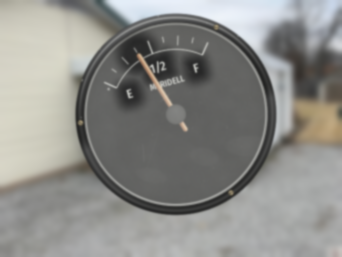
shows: 0.375
